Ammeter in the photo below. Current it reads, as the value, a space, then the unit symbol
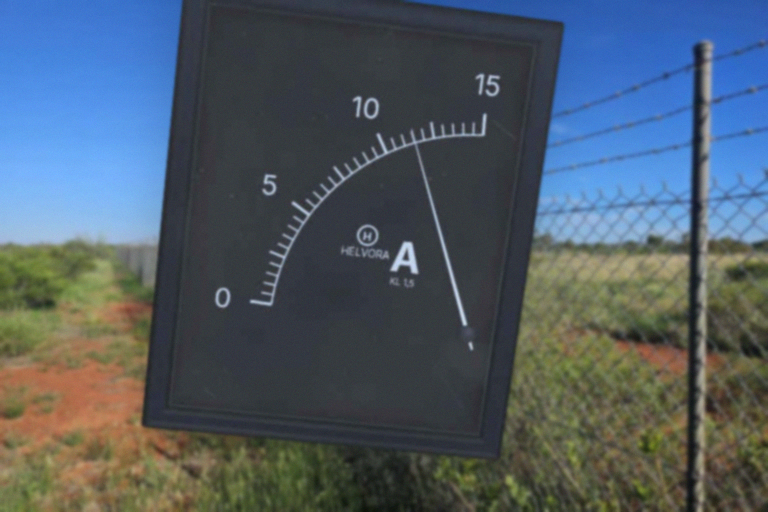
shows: 11.5 A
